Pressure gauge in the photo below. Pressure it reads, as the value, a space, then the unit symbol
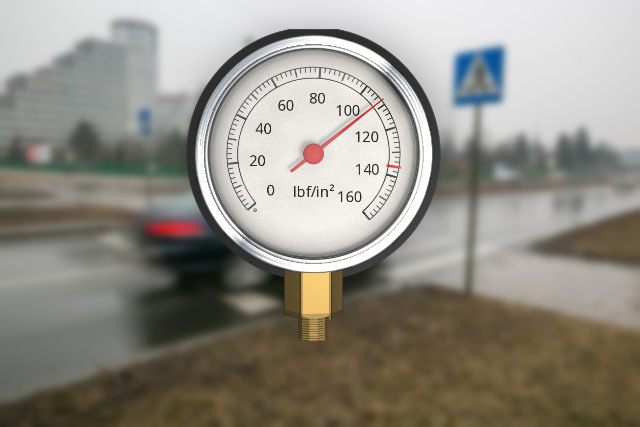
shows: 108 psi
